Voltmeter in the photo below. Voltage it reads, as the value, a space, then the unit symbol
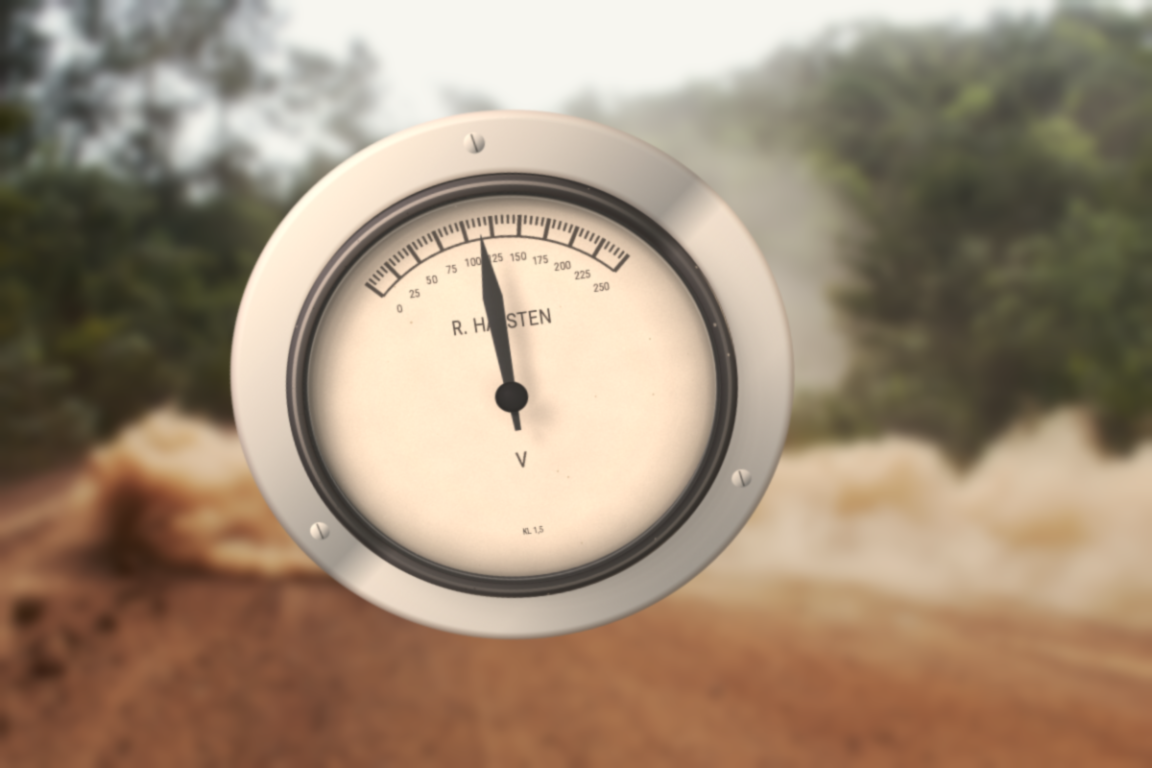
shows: 115 V
